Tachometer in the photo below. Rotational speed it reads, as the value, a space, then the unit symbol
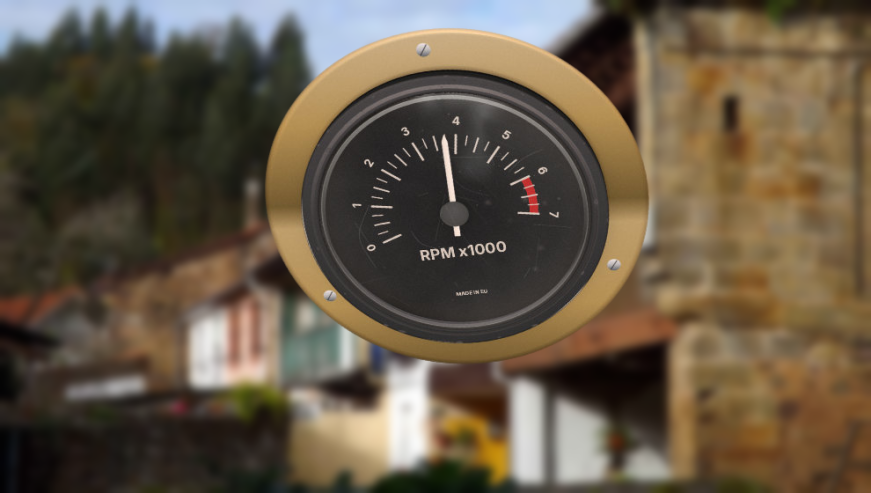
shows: 3750 rpm
